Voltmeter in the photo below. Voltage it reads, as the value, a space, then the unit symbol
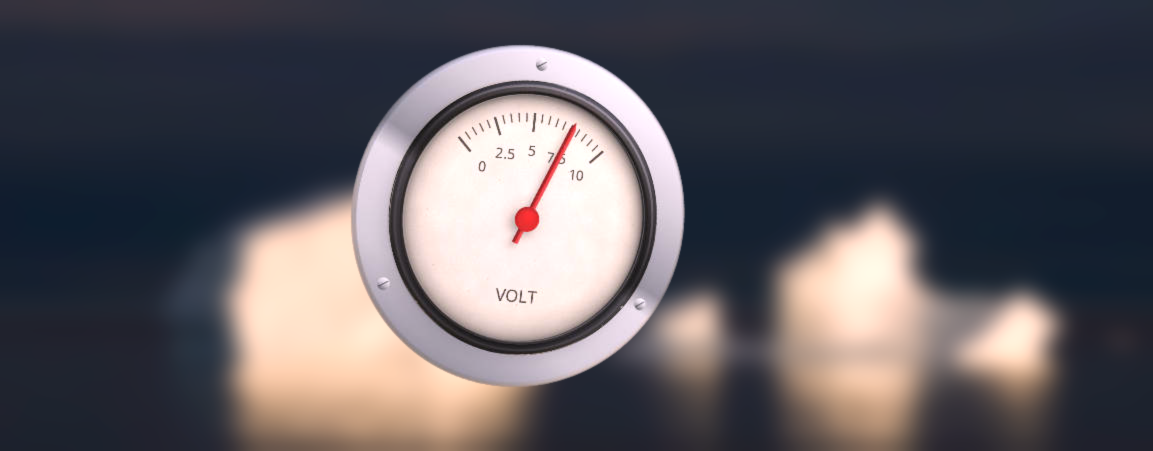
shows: 7.5 V
